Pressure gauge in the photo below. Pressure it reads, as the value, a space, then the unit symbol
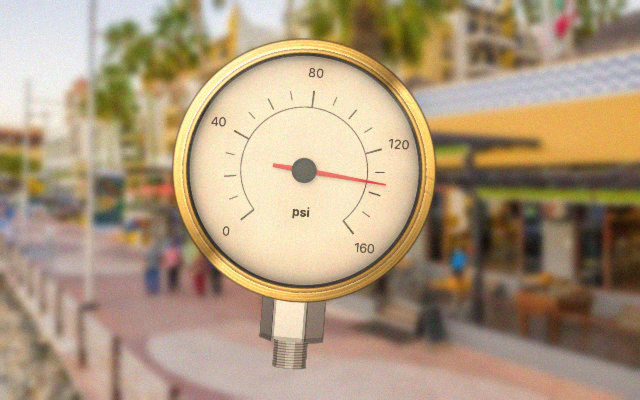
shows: 135 psi
